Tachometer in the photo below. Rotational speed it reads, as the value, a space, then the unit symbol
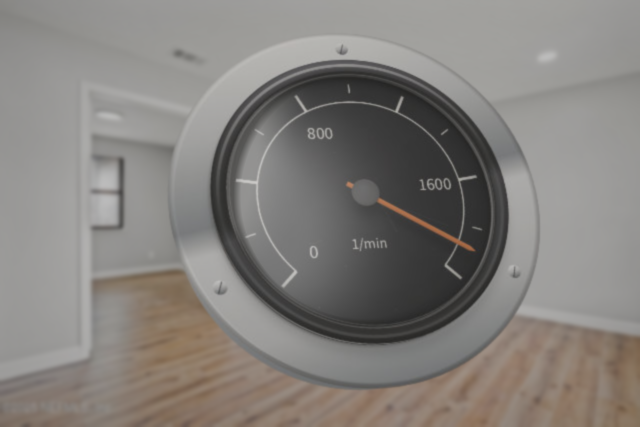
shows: 1900 rpm
